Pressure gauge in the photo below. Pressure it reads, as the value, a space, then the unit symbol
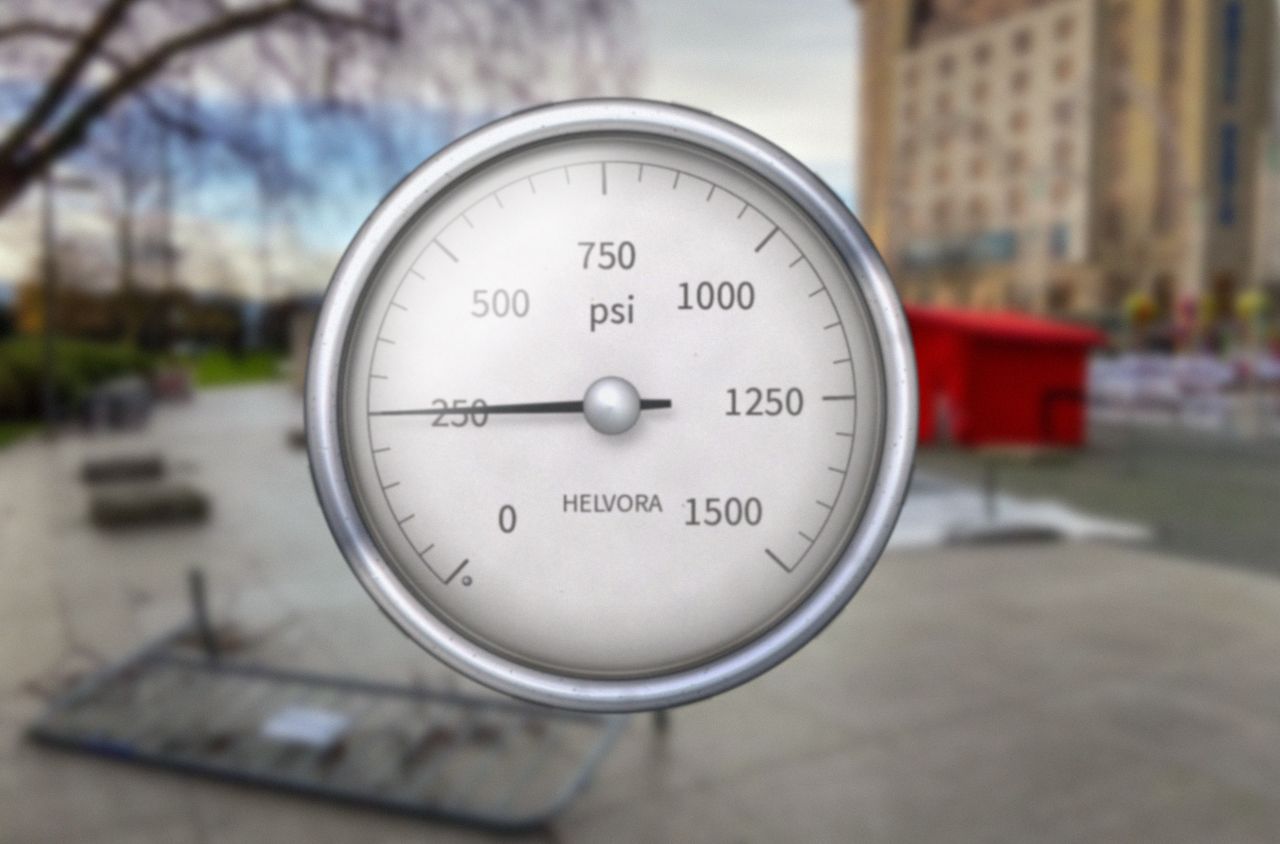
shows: 250 psi
